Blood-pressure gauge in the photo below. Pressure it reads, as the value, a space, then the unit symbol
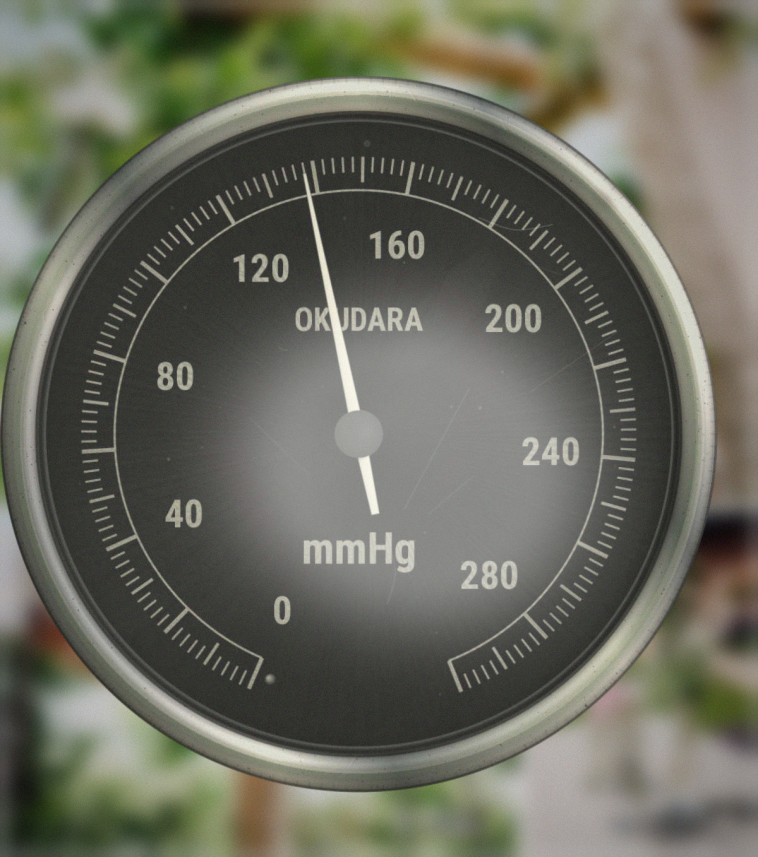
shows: 138 mmHg
